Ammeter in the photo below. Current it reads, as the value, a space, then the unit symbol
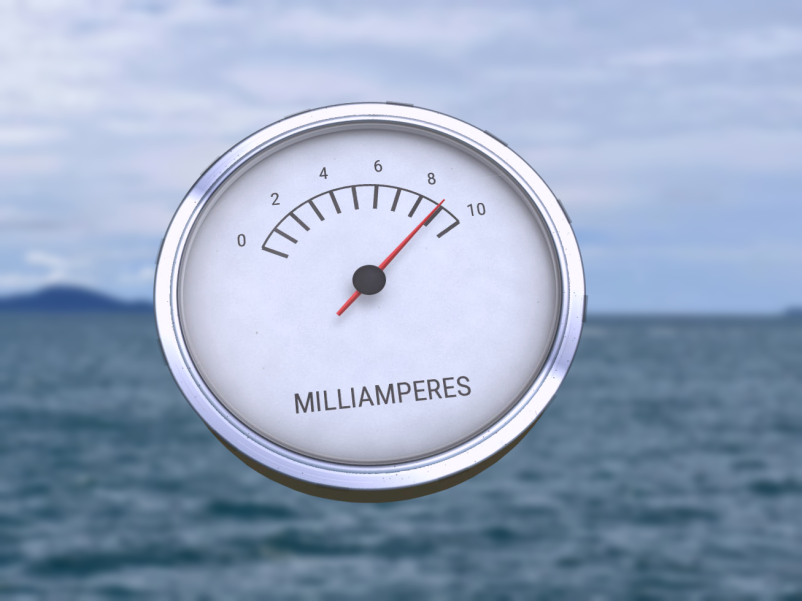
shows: 9 mA
